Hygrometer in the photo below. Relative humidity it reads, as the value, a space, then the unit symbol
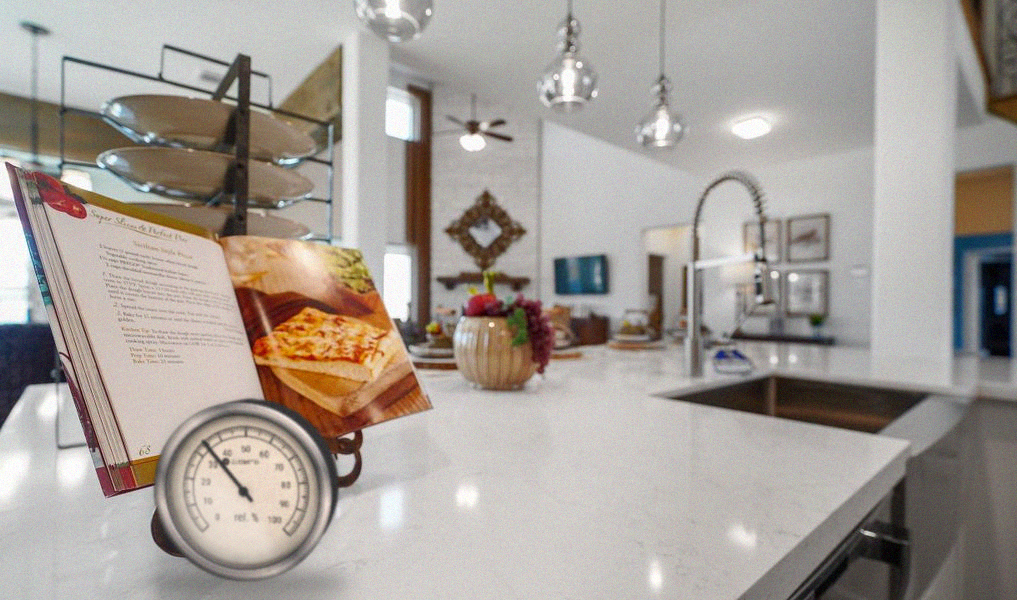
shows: 35 %
